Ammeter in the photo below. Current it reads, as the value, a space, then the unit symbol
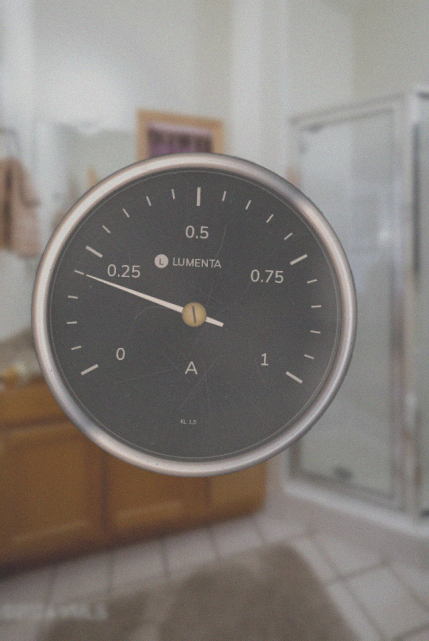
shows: 0.2 A
